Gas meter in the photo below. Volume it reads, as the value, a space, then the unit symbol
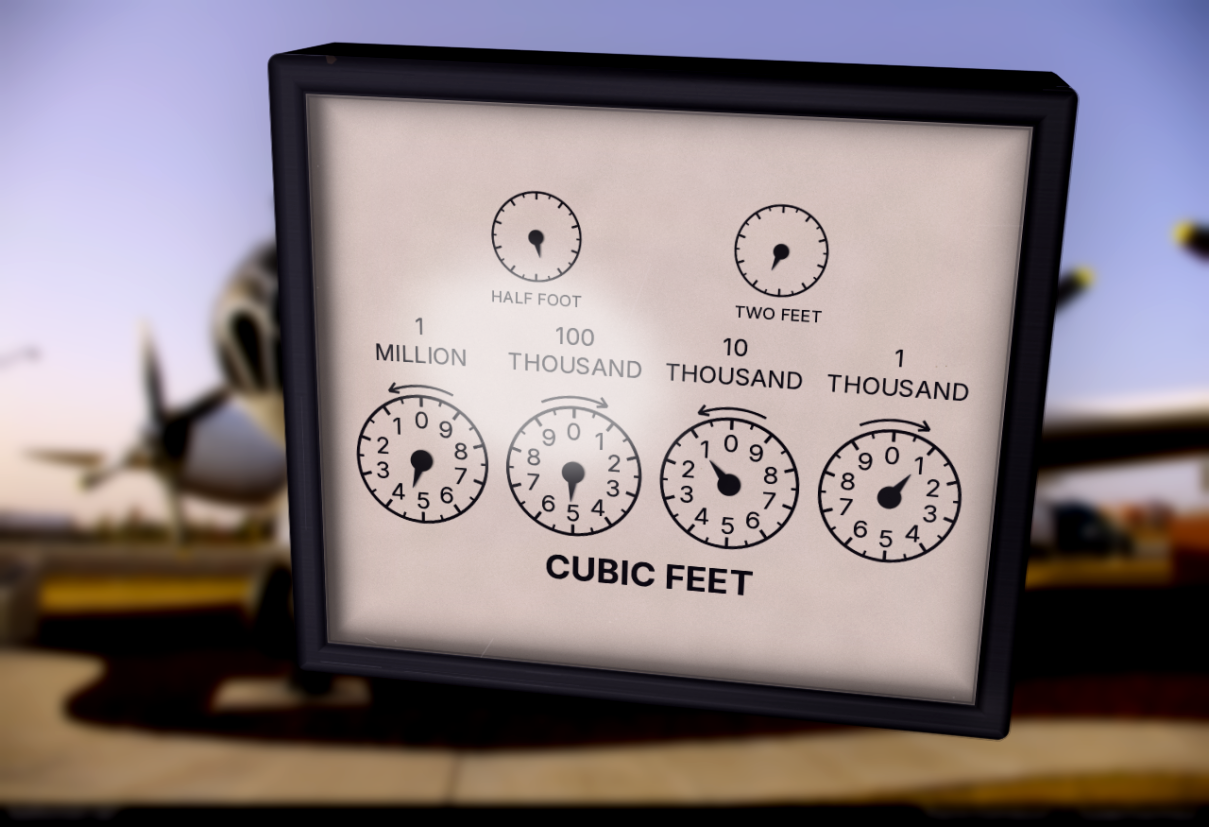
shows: 451100 ft³
